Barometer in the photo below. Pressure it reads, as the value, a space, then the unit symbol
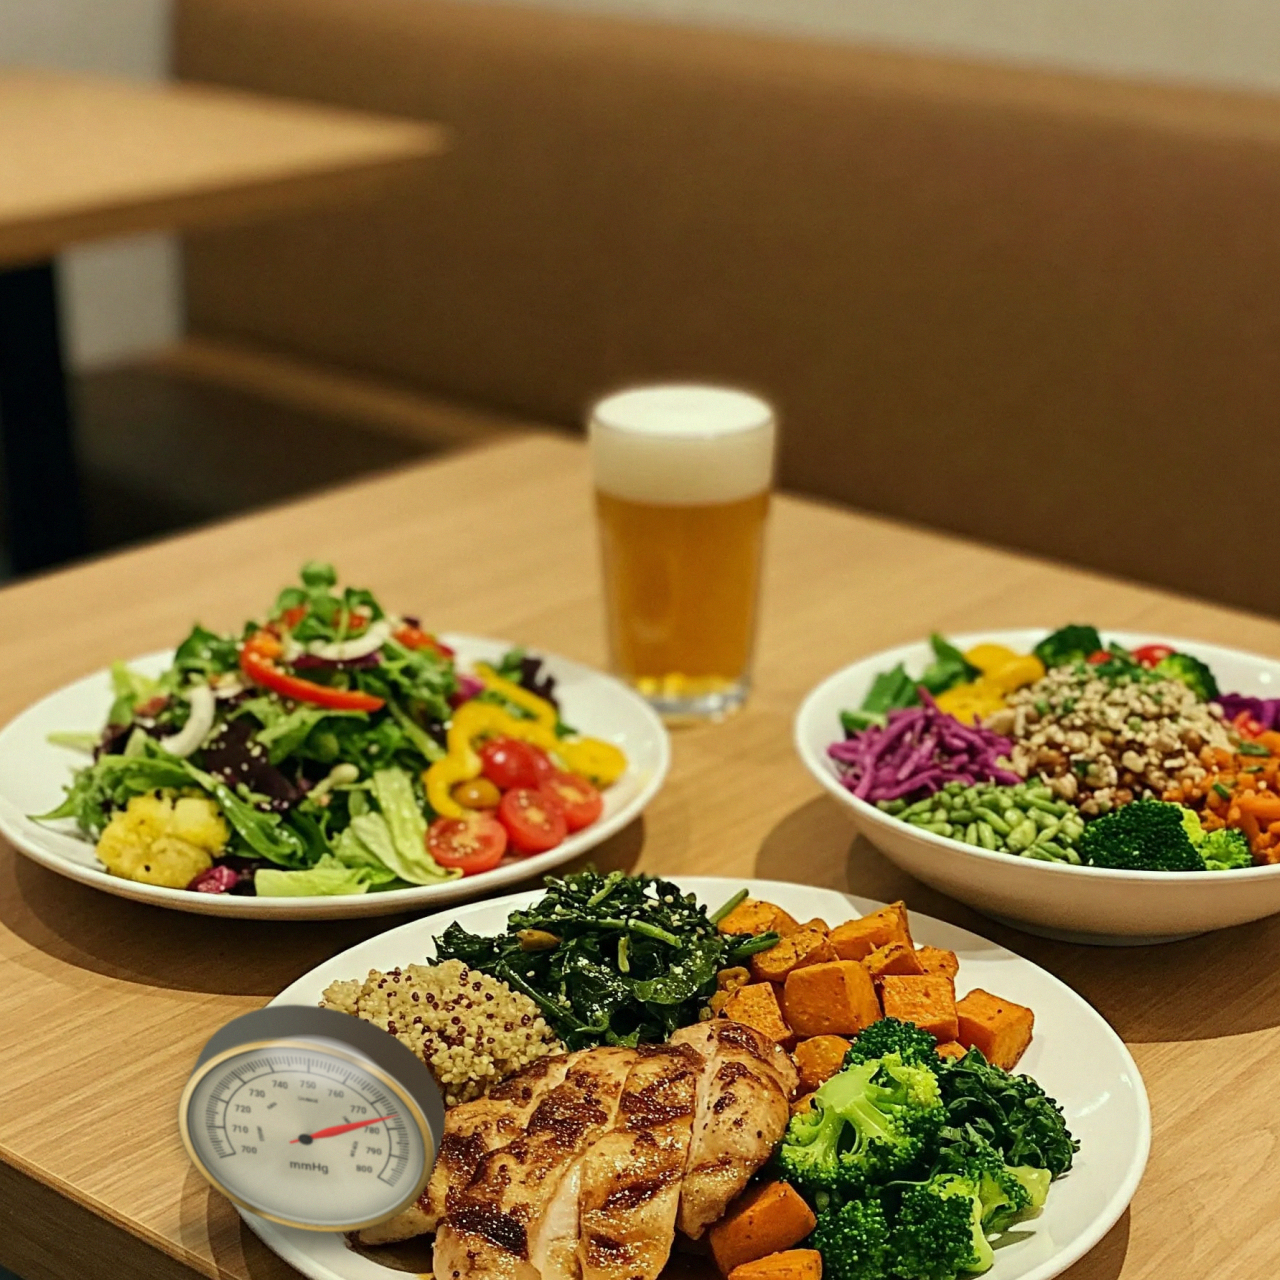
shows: 775 mmHg
